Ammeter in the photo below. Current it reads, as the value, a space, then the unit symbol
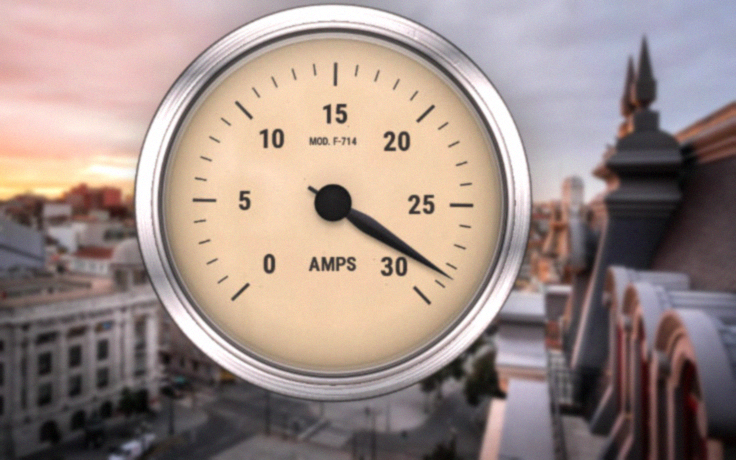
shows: 28.5 A
